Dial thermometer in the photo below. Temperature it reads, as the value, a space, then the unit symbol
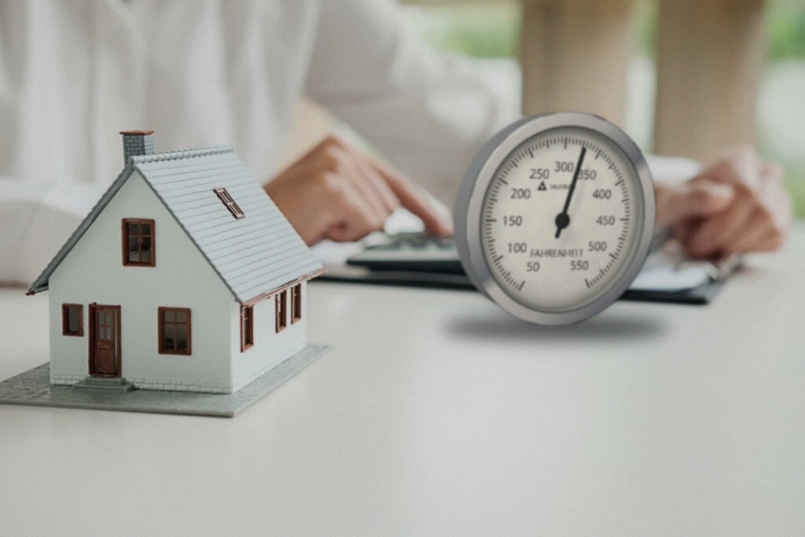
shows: 325 °F
